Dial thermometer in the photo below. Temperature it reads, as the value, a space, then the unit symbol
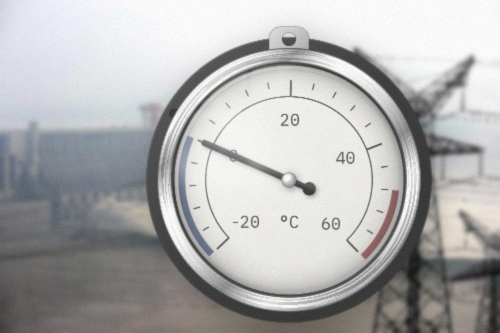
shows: 0 °C
